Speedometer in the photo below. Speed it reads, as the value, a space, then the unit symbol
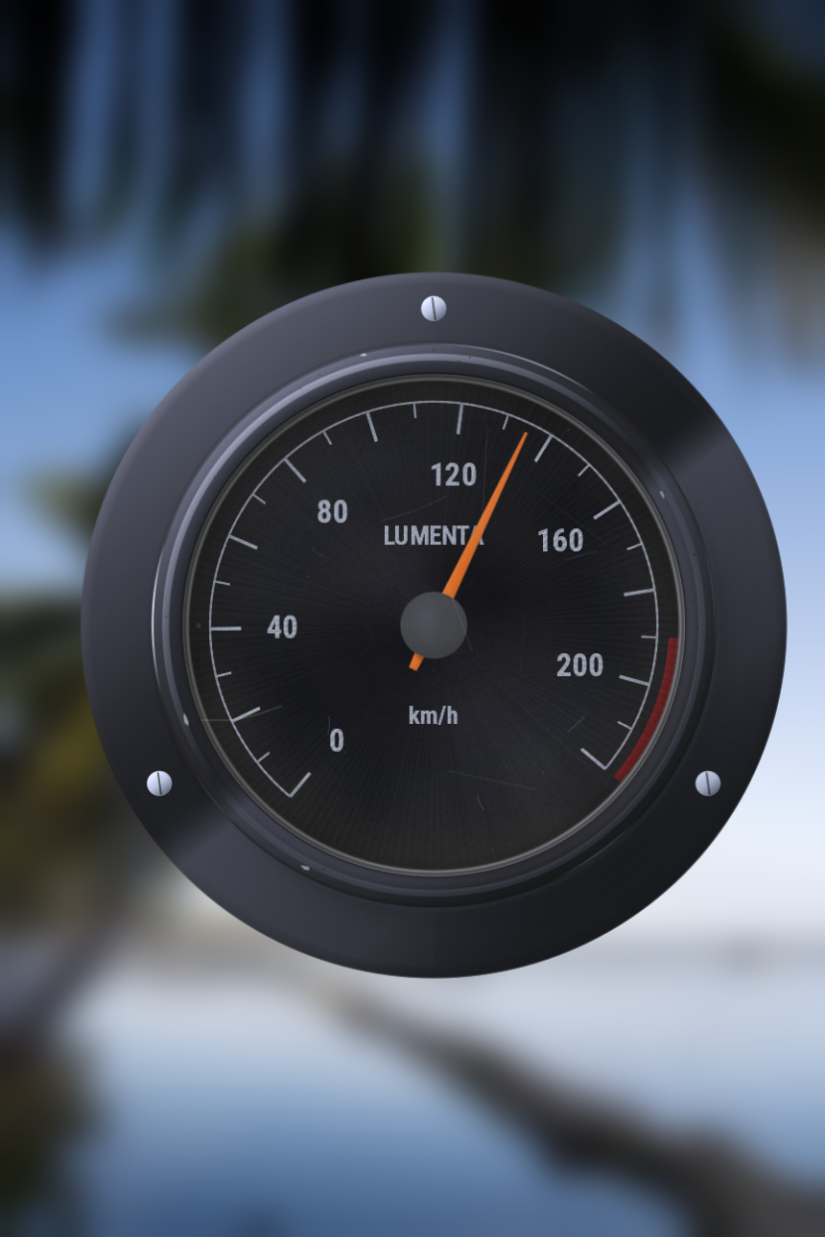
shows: 135 km/h
